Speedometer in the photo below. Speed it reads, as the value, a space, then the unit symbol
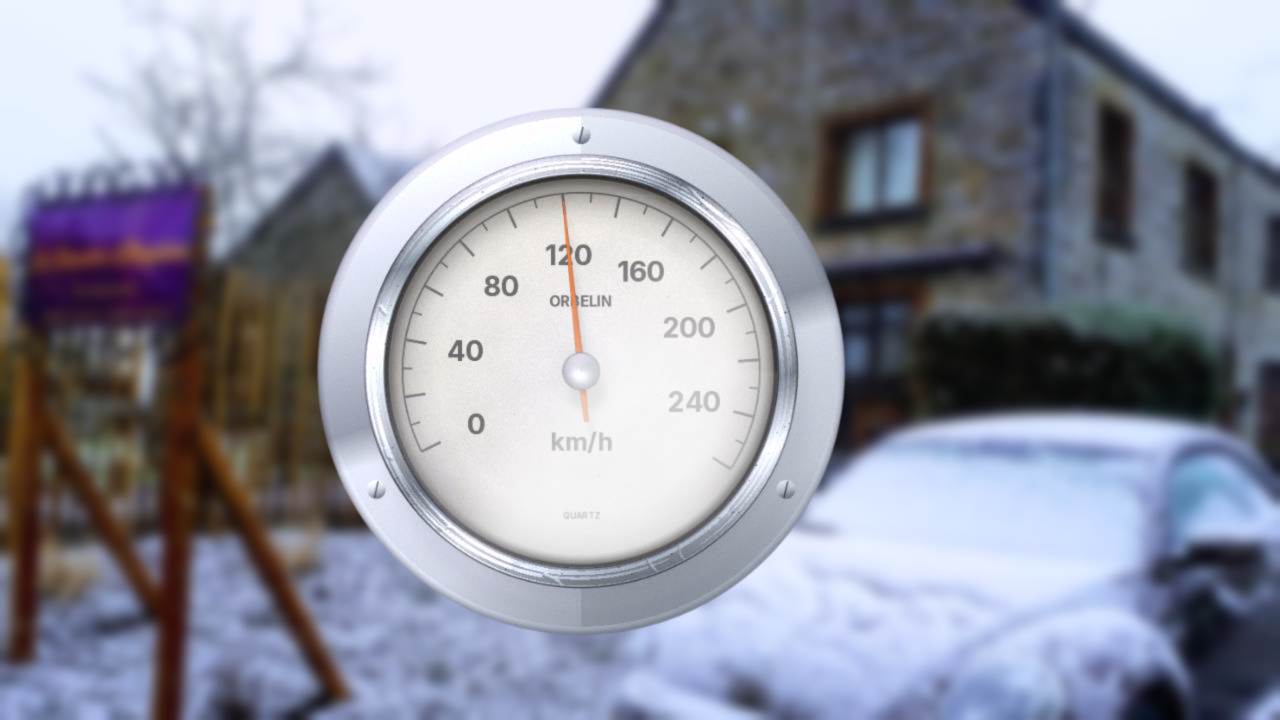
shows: 120 km/h
